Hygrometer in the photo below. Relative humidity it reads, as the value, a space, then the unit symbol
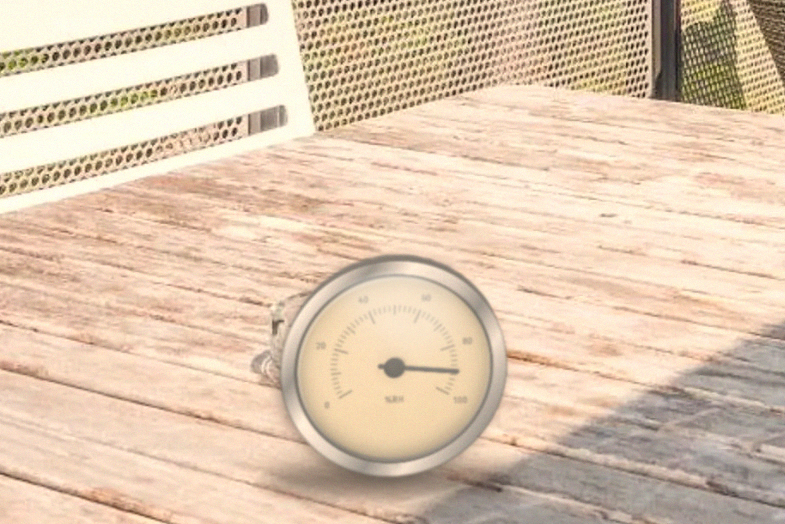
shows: 90 %
